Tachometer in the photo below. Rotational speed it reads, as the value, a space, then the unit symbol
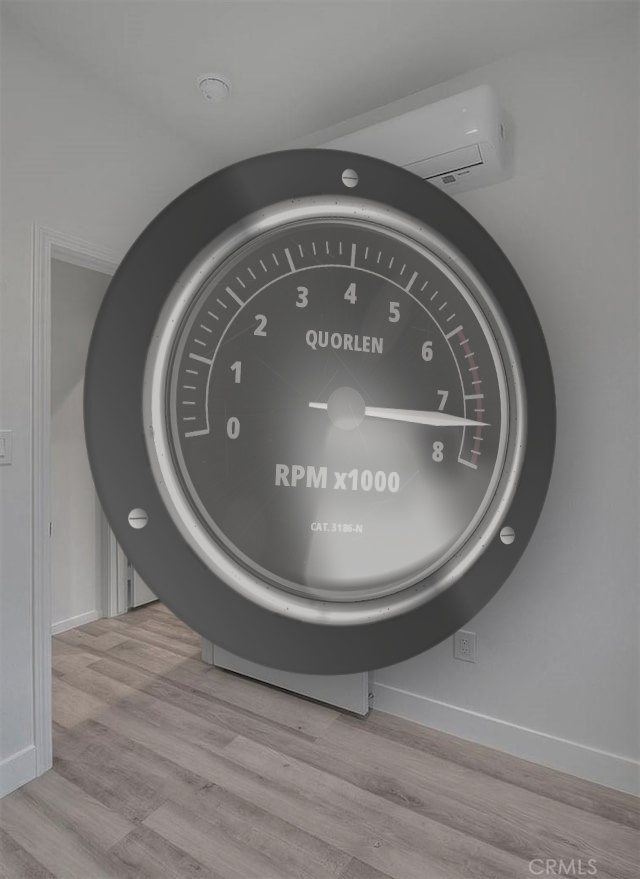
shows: 7400 rpm
